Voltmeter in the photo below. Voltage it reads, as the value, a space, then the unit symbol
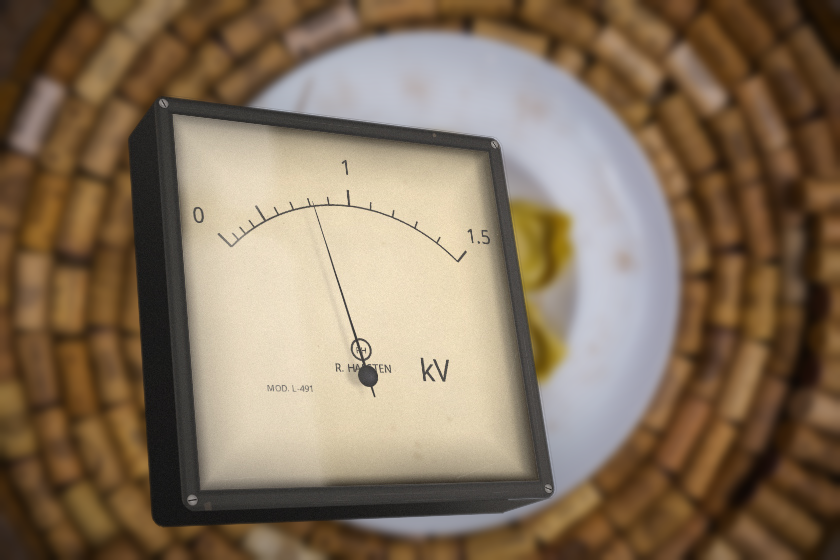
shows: 0.8 kV
